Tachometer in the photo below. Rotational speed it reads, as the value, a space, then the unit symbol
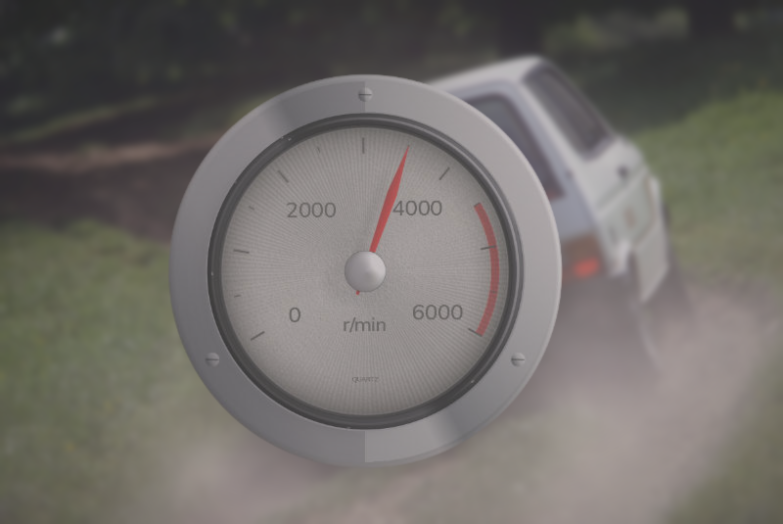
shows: 3500 rpm
